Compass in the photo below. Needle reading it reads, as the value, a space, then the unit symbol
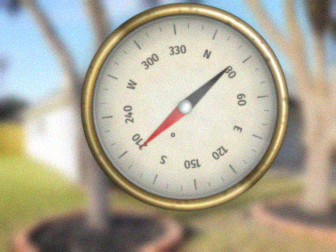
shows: 205 °
